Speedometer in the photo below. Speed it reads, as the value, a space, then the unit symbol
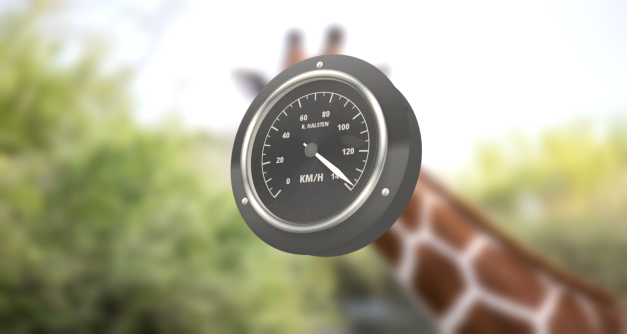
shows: 137.5 km/h
